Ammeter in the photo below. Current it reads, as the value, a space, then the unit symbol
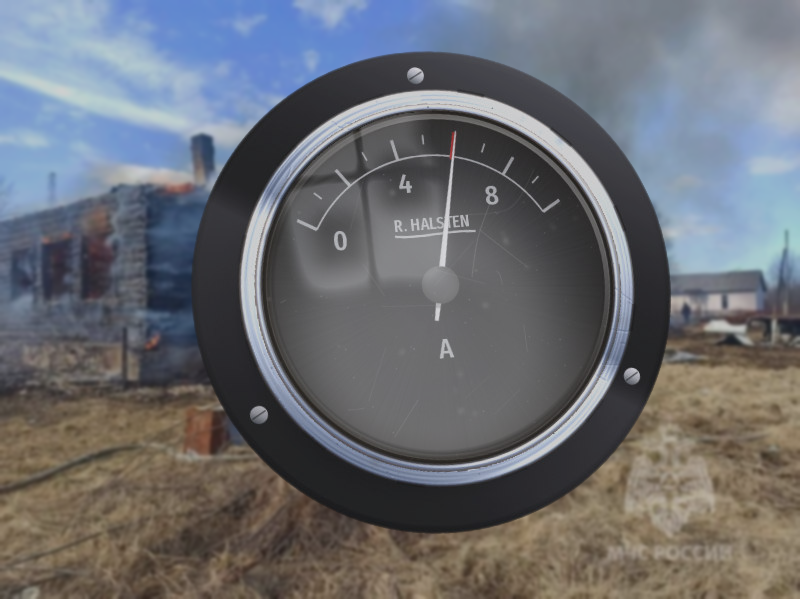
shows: 6 A
